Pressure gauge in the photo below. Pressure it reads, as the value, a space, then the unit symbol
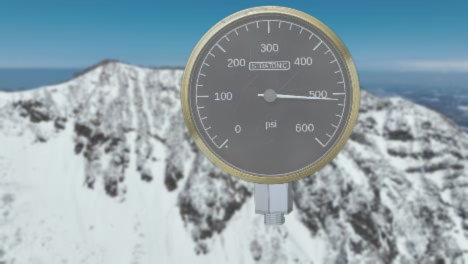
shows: 510 psi
